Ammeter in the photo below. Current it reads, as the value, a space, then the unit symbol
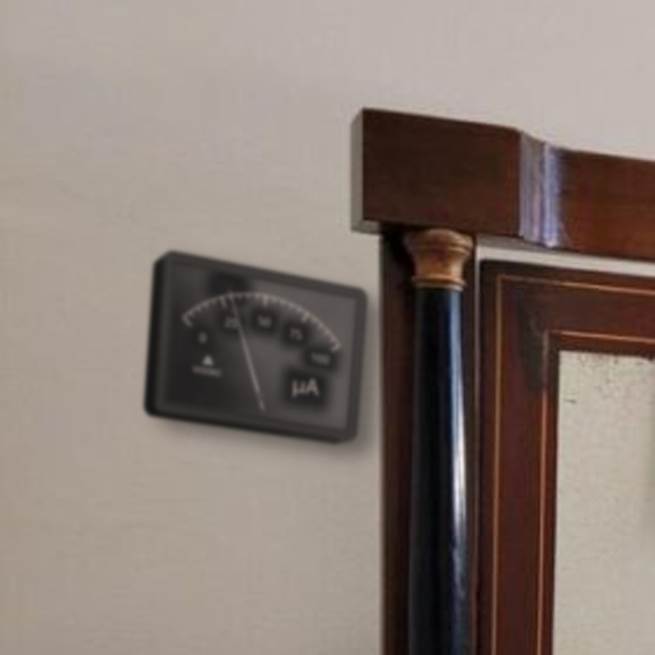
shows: 30 µA
